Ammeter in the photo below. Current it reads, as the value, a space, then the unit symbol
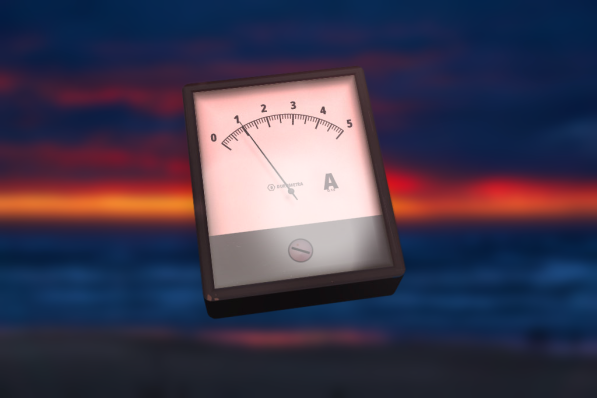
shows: 1 A
